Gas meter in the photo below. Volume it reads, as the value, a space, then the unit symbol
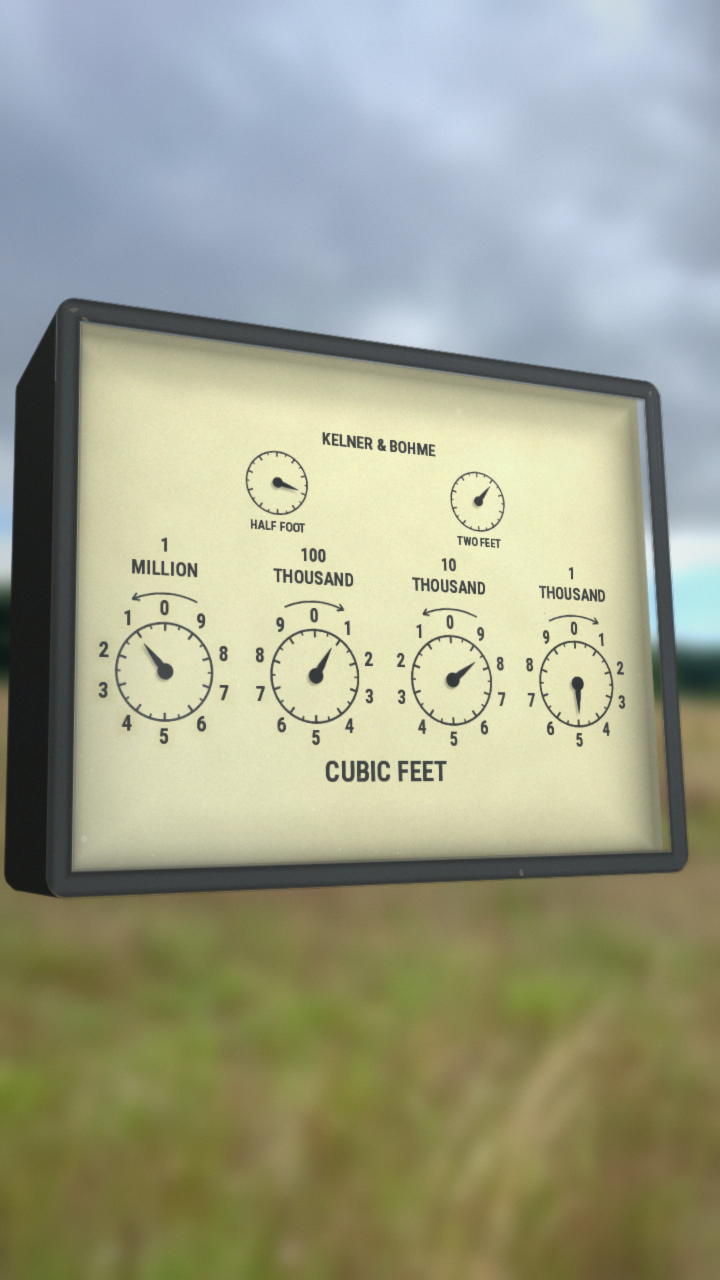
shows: 108500 ft³
